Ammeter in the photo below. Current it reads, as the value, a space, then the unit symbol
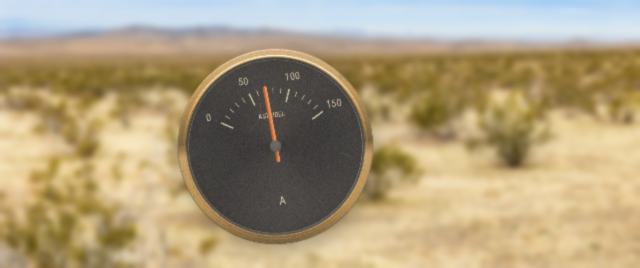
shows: 70 A
